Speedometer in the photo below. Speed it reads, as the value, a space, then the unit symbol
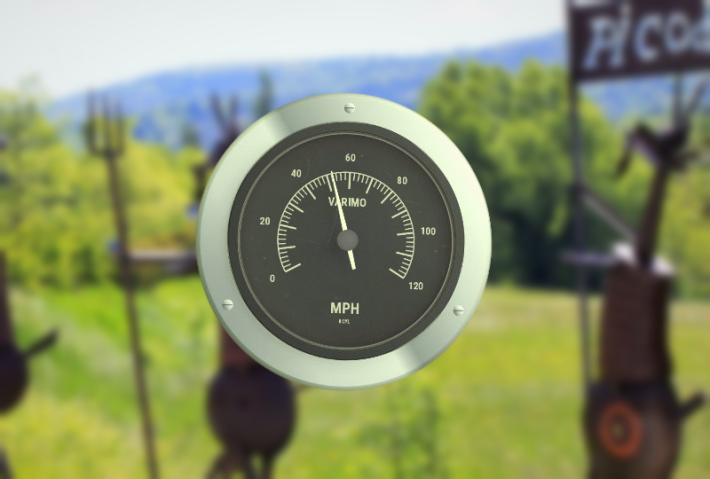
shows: 52 mph
